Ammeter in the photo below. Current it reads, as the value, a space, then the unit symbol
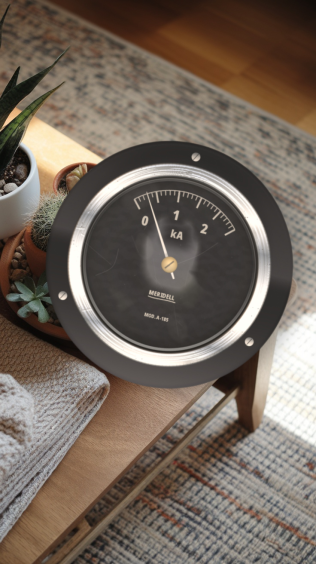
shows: 0.3 kA
